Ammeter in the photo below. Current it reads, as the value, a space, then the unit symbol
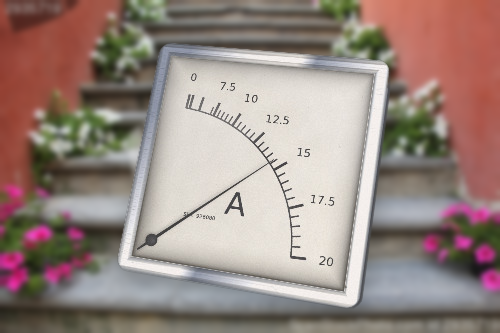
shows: 14.5 A
